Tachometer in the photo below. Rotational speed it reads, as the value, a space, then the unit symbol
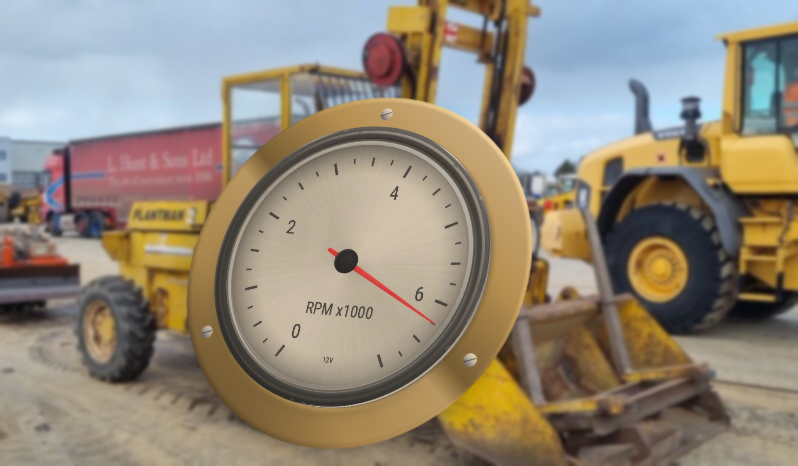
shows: 6250 rpm
